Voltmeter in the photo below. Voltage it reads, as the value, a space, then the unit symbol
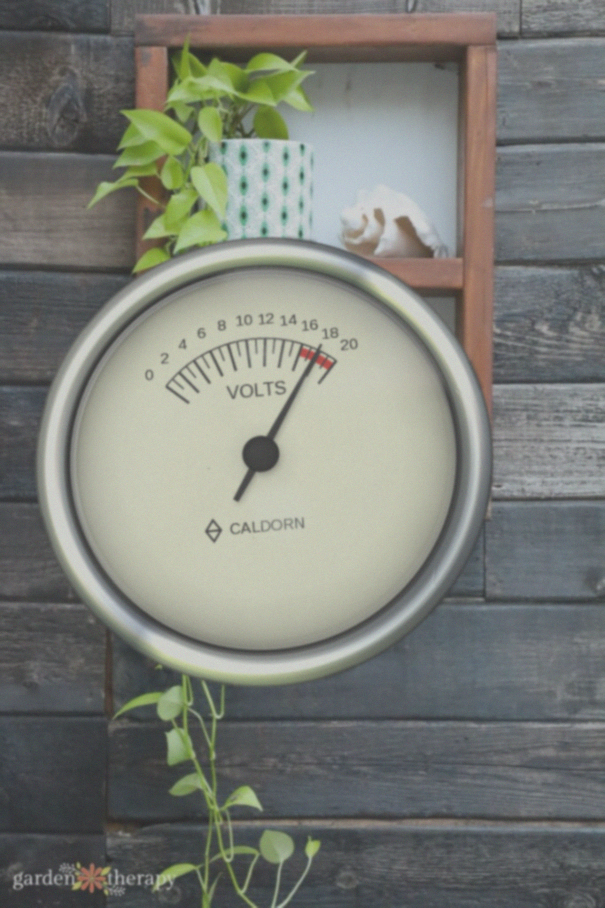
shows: 18 V
